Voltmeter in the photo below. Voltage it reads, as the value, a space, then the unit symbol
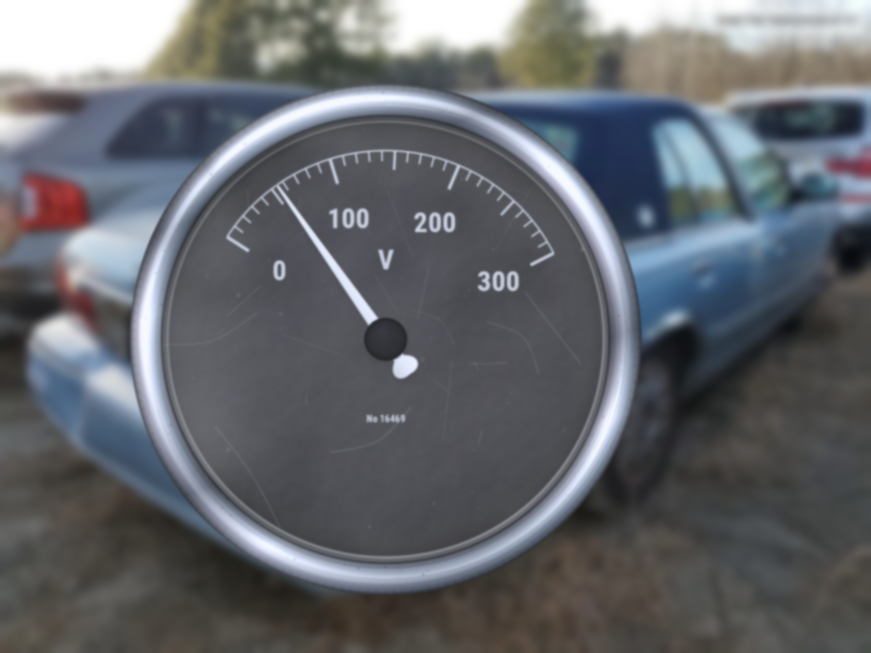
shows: 55 V
